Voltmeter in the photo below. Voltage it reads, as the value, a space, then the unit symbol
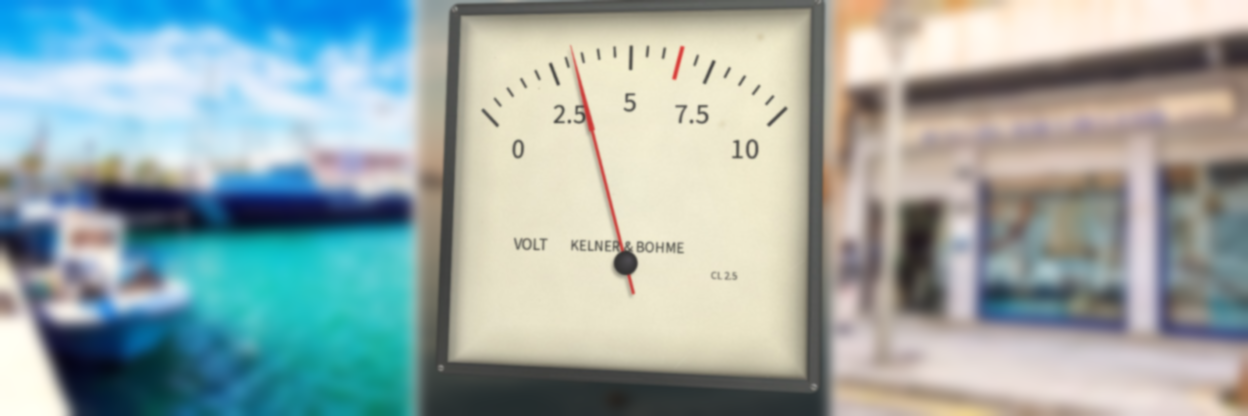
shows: 3.25 V
